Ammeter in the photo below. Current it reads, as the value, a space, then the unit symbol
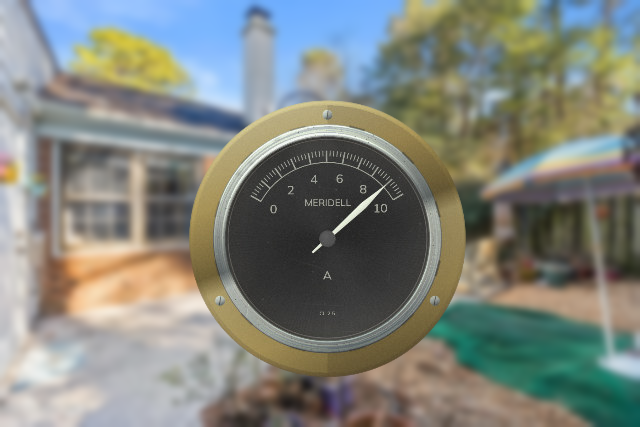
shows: 9 A
